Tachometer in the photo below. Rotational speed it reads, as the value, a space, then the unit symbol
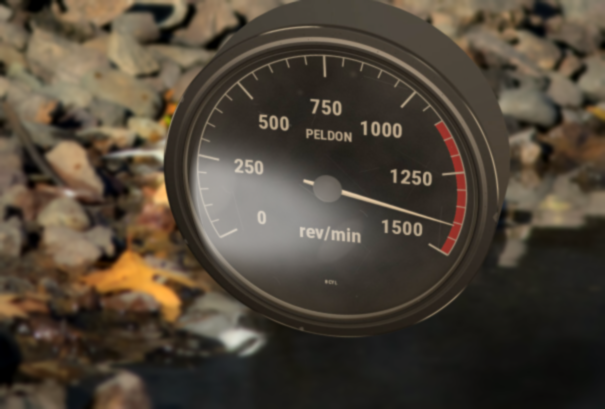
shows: 1400 rpm
